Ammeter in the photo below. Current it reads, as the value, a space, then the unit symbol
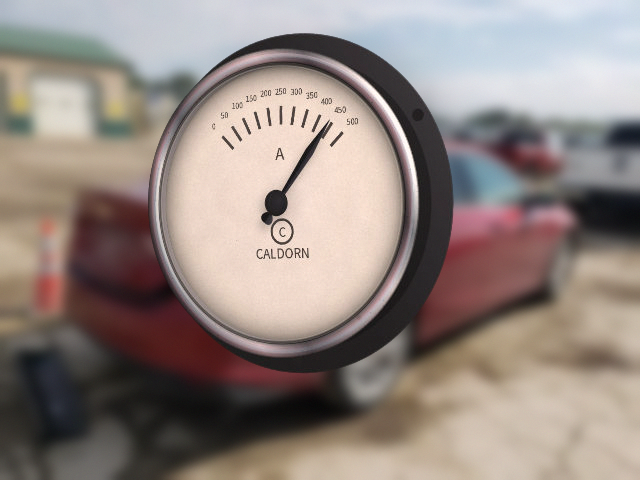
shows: 450 A
